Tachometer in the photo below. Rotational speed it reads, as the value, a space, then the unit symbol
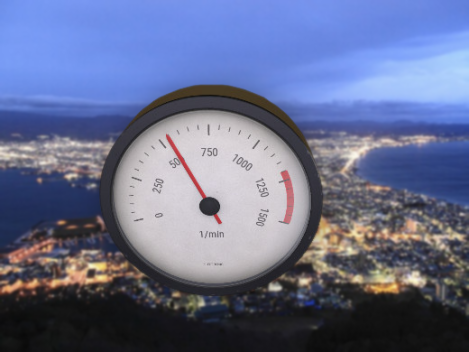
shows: 550 rpm
